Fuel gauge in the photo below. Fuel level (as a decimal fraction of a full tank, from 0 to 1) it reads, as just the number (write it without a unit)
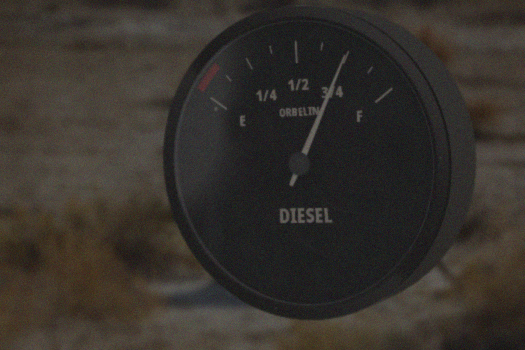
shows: 0.75
